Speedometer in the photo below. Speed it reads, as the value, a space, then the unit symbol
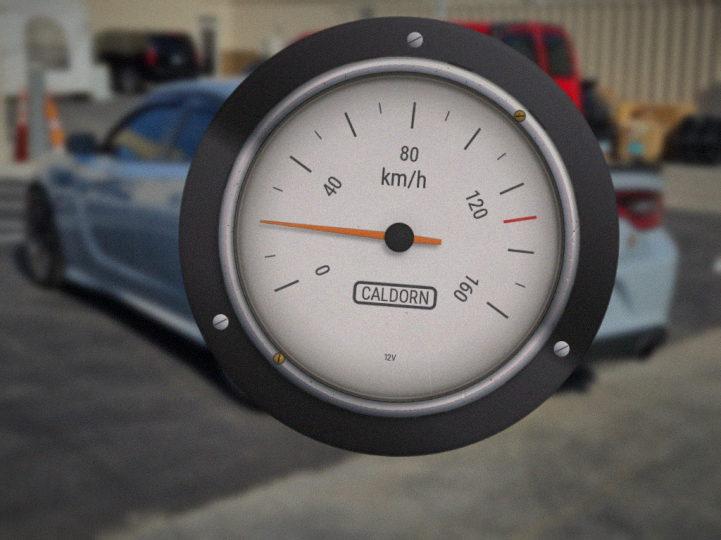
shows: 20 km/h
